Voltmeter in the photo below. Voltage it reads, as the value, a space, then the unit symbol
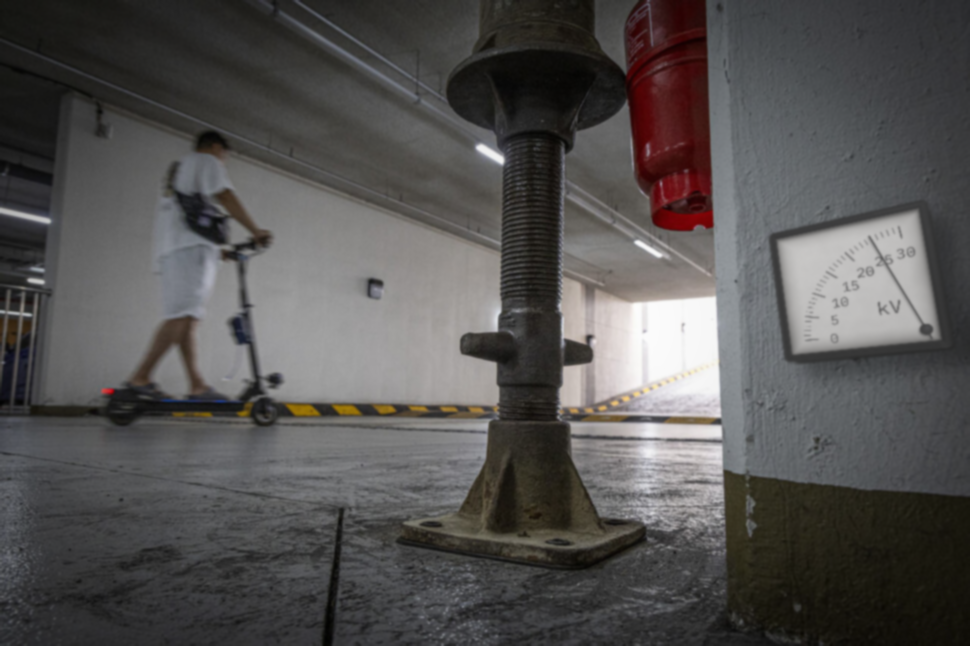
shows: 25 kV
